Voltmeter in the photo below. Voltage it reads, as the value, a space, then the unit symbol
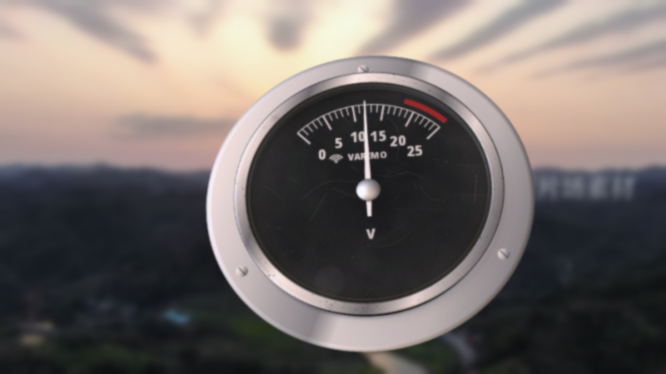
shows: 12 V
